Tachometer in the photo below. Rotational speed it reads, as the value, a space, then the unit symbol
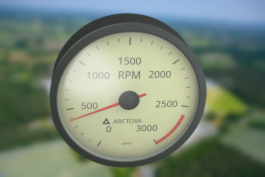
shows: 400 rpm
